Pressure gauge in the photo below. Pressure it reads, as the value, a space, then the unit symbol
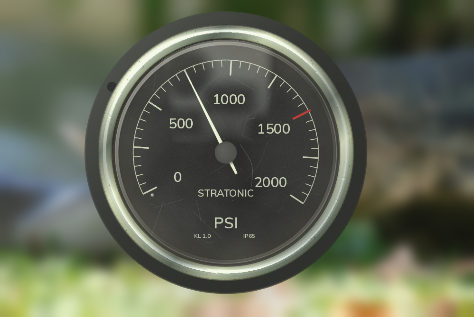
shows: 750 psi
